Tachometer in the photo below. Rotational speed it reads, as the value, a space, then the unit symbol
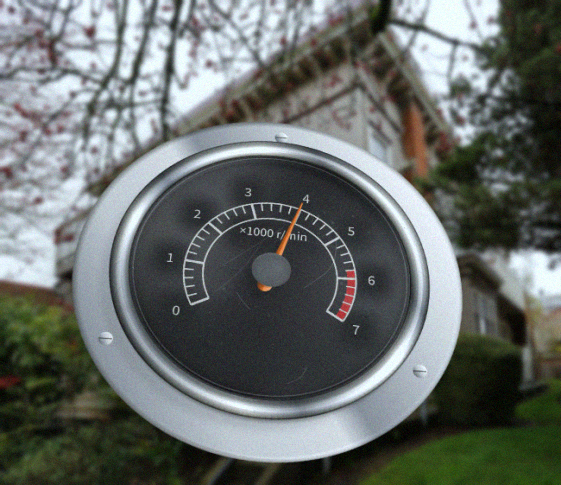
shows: 4000 rpm
